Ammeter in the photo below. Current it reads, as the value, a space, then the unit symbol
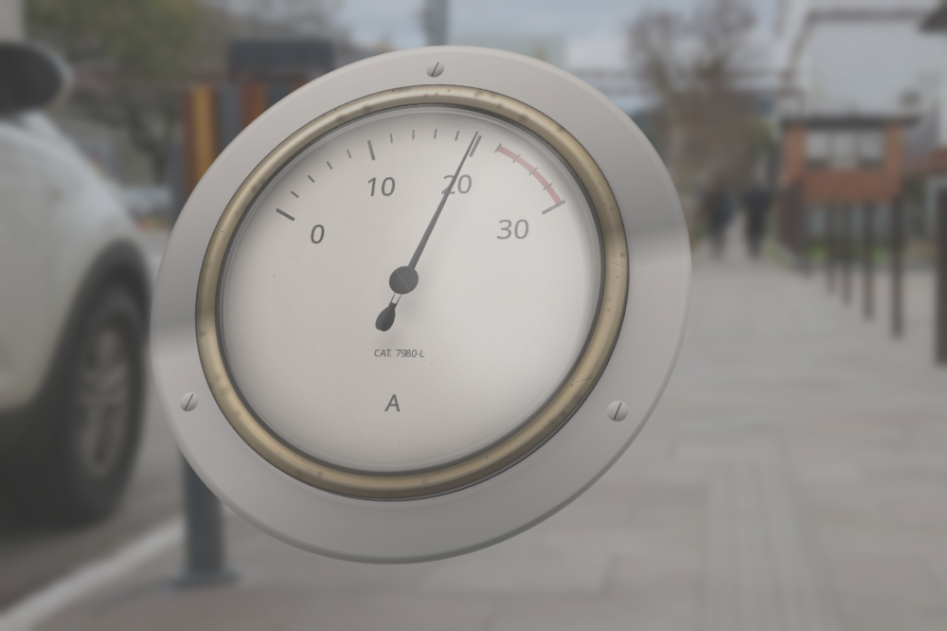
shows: 20 A
